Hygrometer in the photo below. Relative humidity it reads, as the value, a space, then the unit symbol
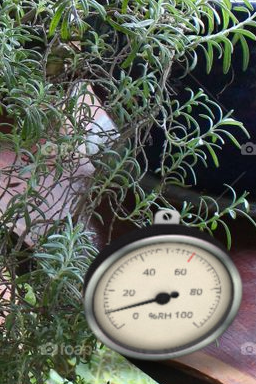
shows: 10 %
